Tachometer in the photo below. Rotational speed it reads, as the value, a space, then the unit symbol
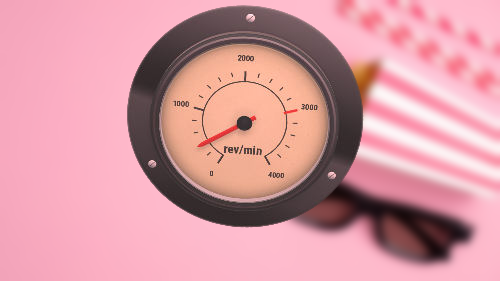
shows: 400 rpm
